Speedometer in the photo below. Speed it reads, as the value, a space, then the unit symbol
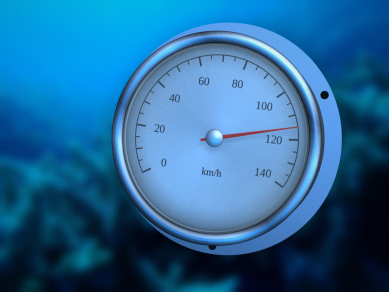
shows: 115 km/h
